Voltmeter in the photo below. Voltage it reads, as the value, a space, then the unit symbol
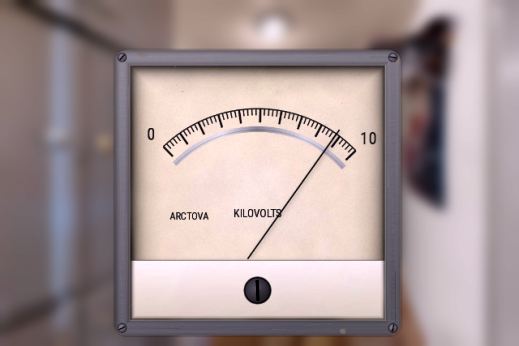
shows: 8.8 kV
